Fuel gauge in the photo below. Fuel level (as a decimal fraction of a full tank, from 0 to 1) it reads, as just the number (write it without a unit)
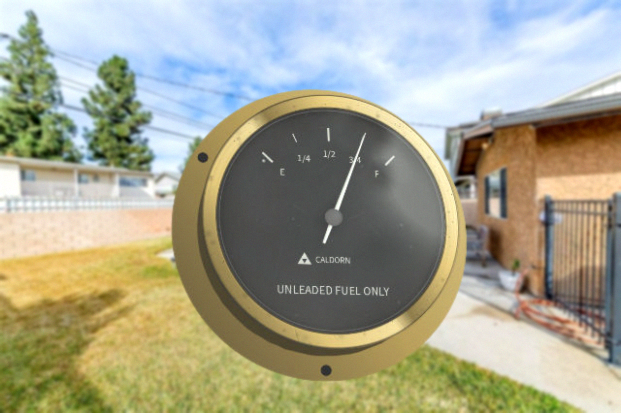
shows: 0.75
